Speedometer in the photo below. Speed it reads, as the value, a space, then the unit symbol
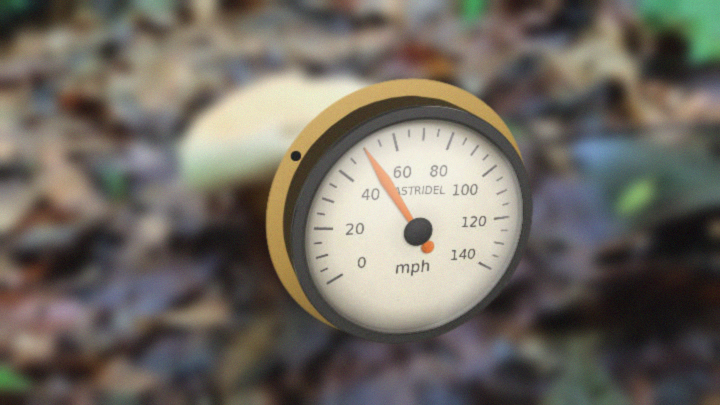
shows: 50 mph
